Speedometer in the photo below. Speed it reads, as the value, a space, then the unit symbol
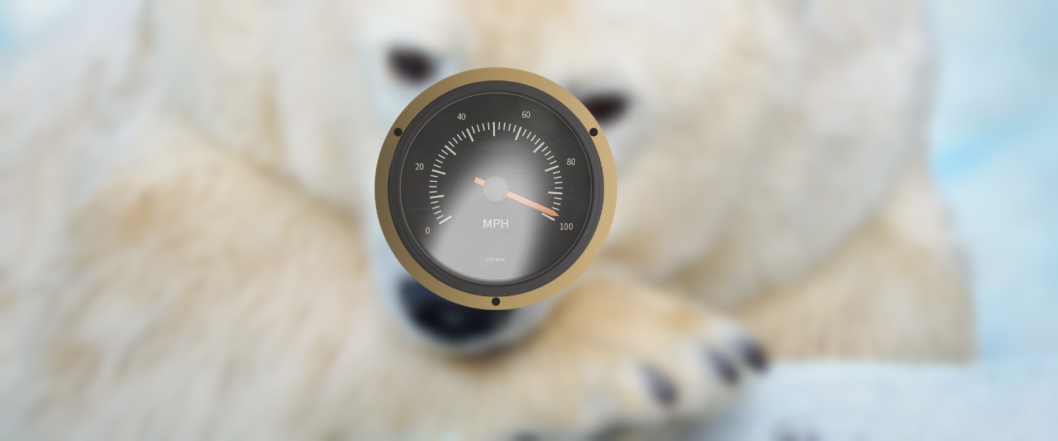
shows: 98 mph
